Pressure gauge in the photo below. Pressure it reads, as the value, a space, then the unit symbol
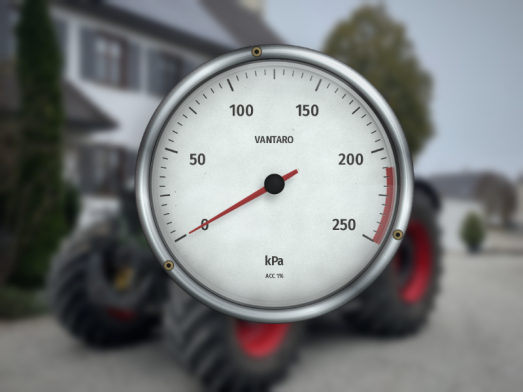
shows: 0 kPa
